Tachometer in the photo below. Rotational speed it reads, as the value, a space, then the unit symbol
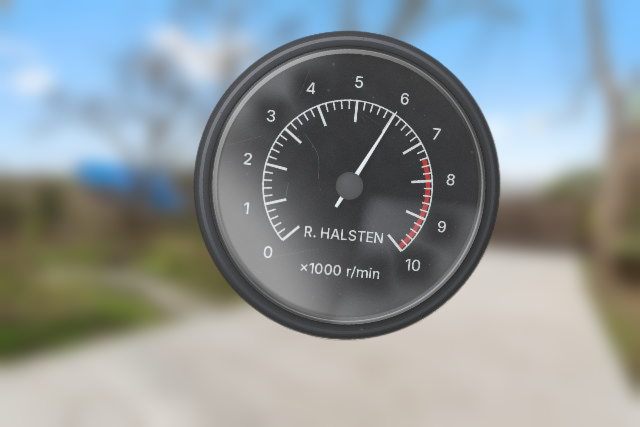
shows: 6000 rpm
